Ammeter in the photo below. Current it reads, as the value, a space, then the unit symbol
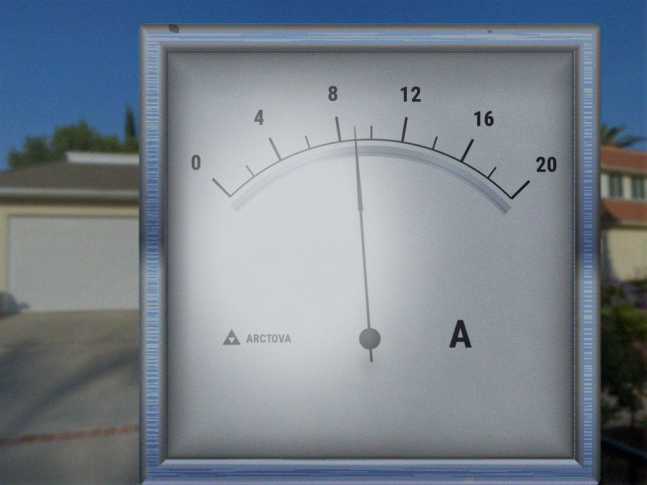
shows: 9 A
